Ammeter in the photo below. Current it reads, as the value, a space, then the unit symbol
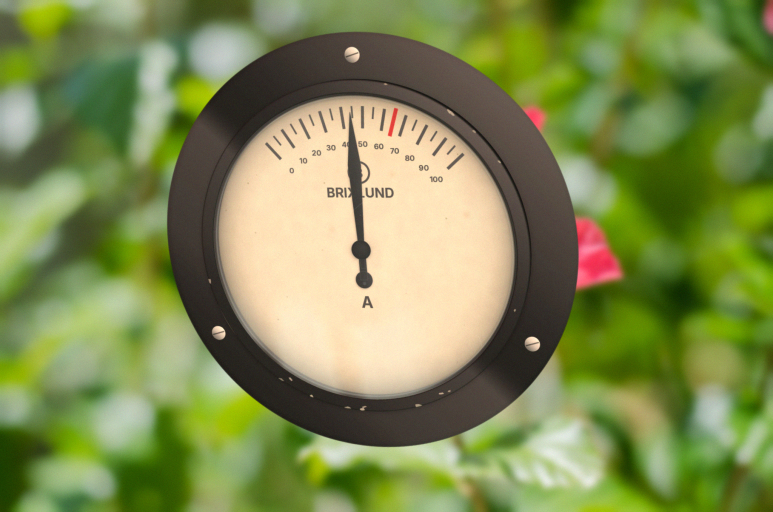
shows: 45 A
